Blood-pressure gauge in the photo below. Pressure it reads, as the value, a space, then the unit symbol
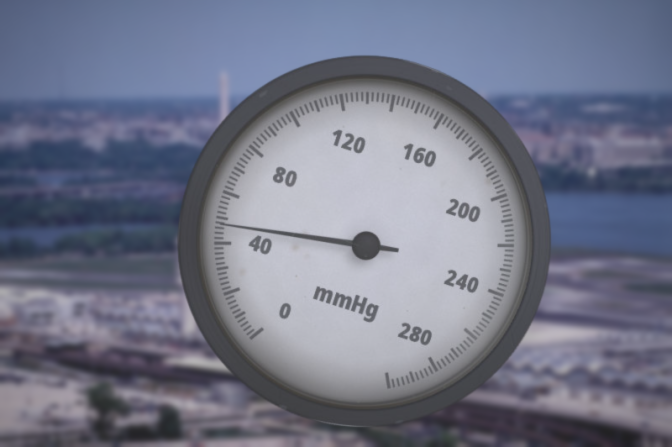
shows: 48 mmHg
